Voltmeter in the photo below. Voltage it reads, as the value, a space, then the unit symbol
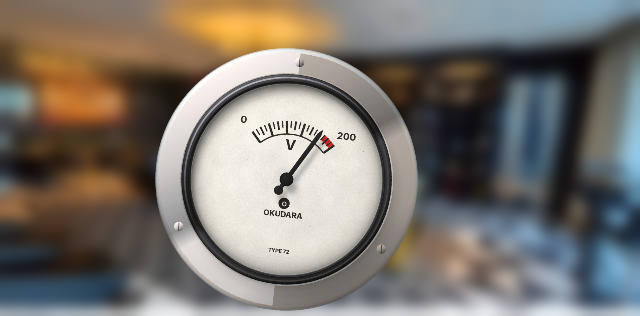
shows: 160 V
